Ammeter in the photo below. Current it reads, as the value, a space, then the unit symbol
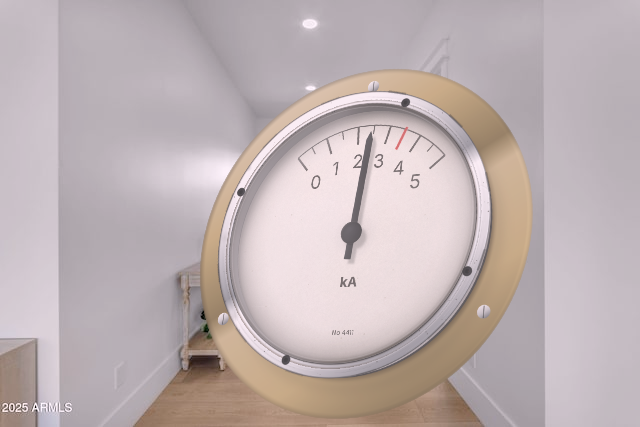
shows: 2.5 kA
